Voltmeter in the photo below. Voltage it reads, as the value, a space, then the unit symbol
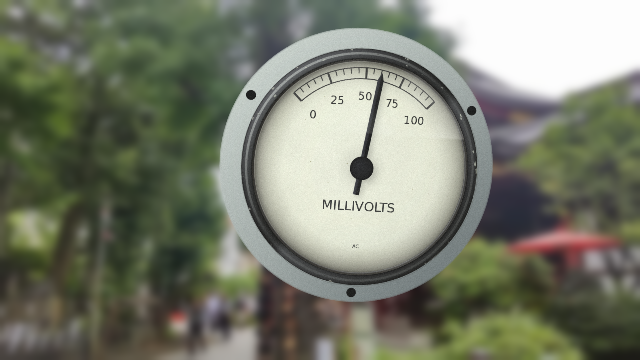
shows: 60 mV
